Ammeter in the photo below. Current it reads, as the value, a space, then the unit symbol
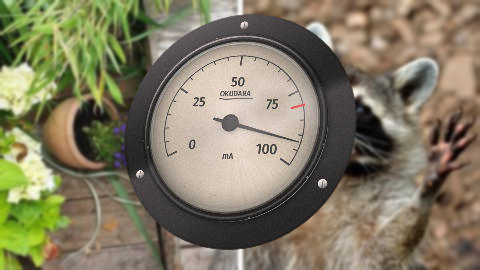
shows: 92.5 mA
